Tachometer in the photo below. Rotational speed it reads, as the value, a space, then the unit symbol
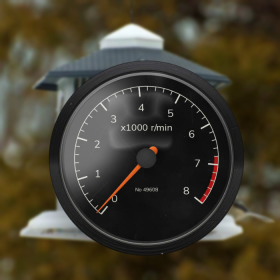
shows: 100 rpm
